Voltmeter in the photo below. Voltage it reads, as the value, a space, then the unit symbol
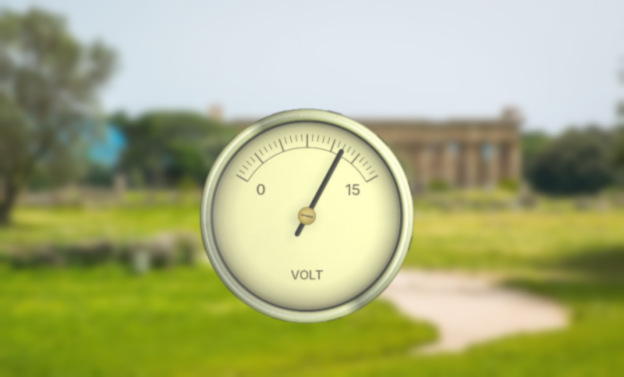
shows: 11 V
